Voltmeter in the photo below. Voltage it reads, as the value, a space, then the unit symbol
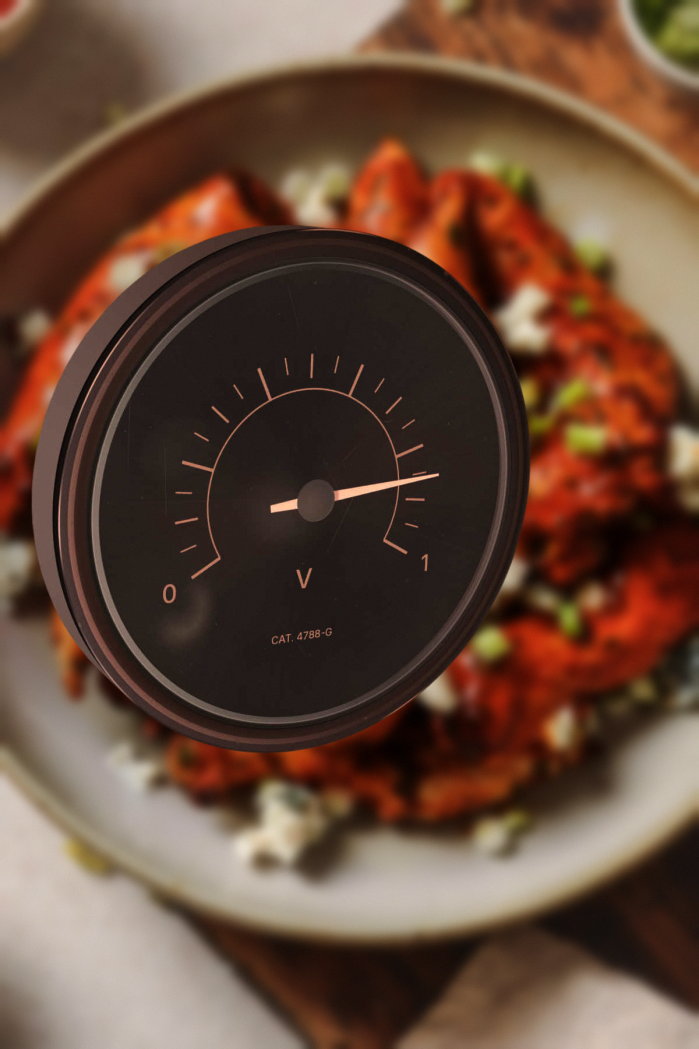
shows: 0.85 V
